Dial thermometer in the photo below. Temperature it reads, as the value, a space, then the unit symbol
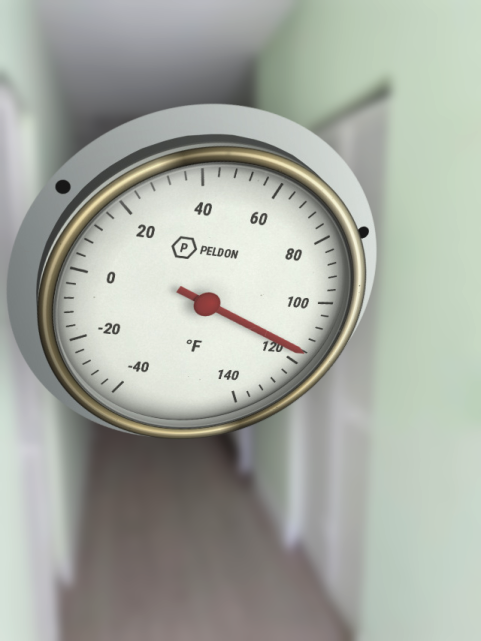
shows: 116 °F
